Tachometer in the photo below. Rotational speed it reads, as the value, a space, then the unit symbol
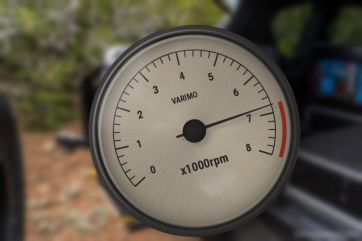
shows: 6800 rpm
